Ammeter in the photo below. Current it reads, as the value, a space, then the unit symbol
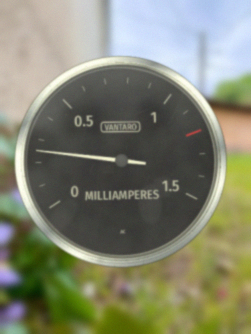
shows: 0.25 mA
